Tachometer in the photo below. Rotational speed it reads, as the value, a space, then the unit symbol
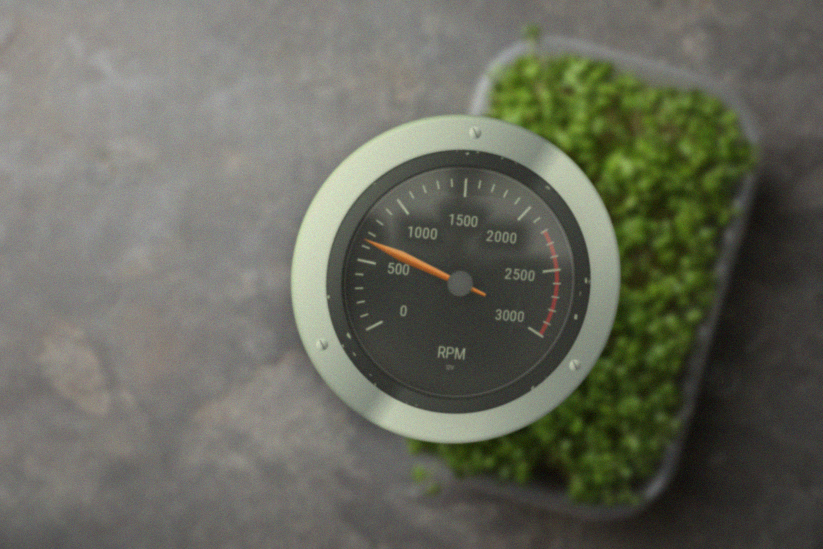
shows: 650 rpm
